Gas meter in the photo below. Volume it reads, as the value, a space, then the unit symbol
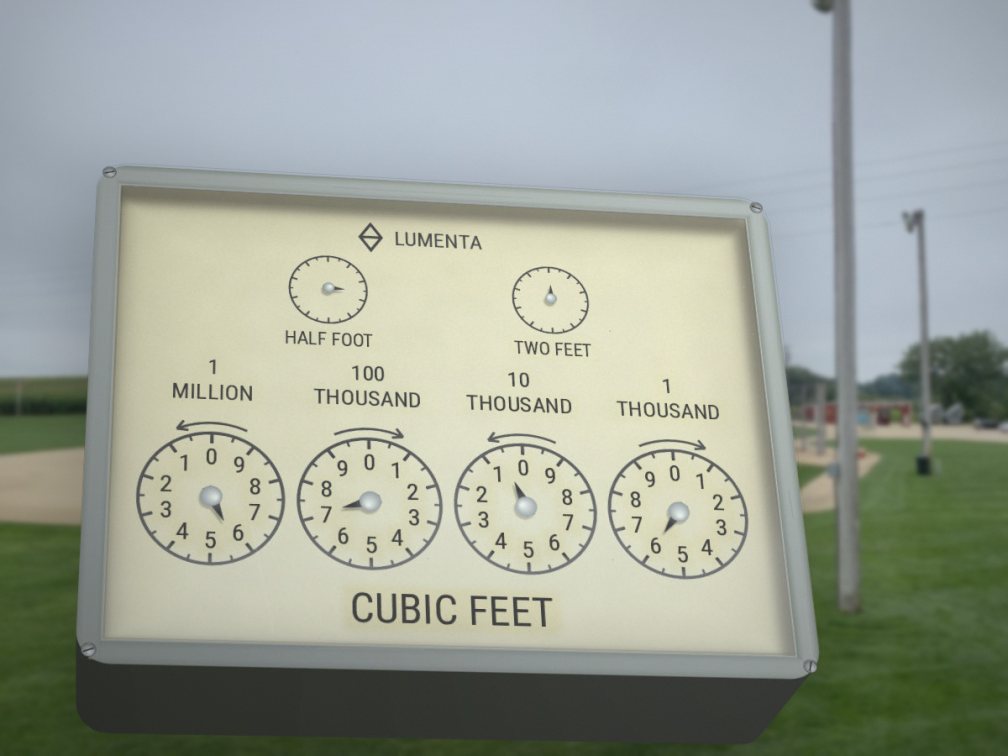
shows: 570600 ft³
